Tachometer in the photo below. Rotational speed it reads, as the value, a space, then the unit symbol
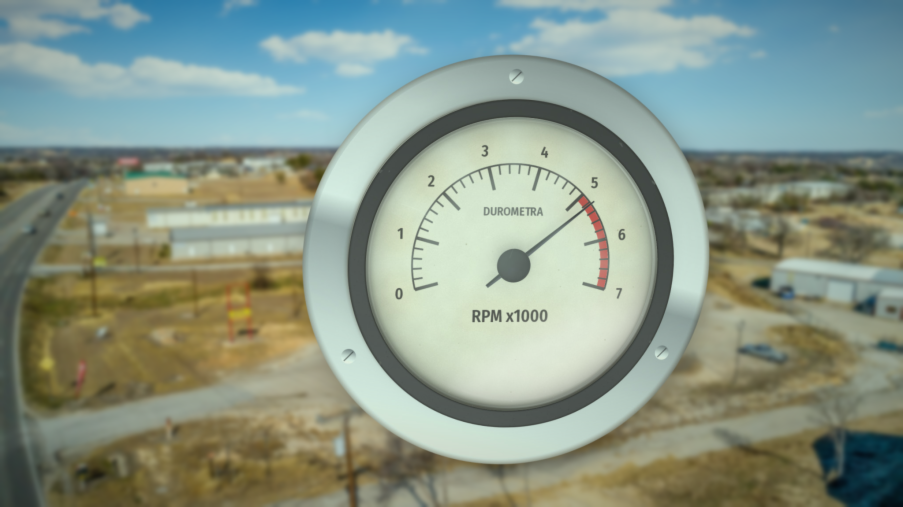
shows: 5200 rpm
